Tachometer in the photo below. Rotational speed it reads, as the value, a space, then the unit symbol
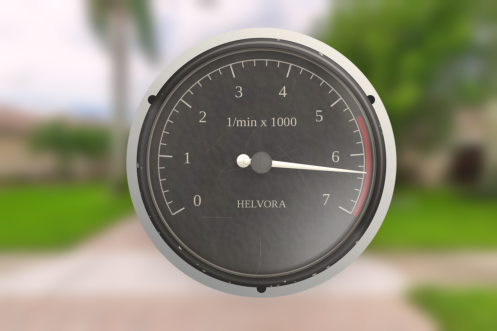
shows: 6300 rpm
